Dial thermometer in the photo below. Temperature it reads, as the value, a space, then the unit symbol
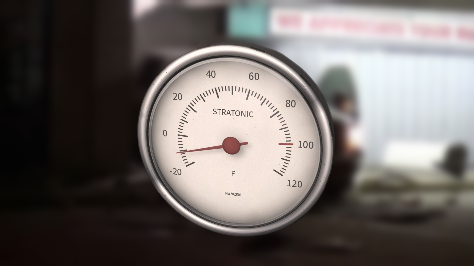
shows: -10 °F
